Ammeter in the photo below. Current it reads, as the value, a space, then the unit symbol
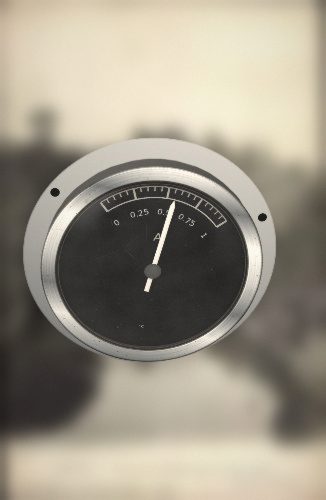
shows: 0.55 A
